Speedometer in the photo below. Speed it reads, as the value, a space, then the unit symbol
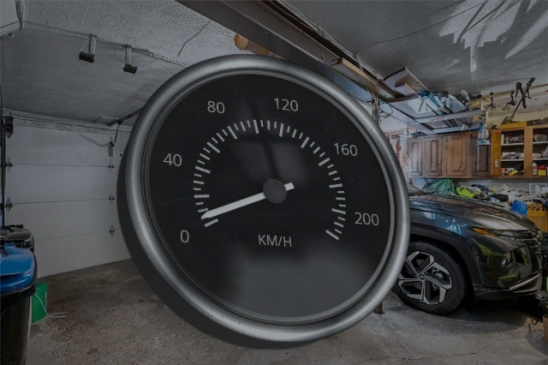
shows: 5 km/h
